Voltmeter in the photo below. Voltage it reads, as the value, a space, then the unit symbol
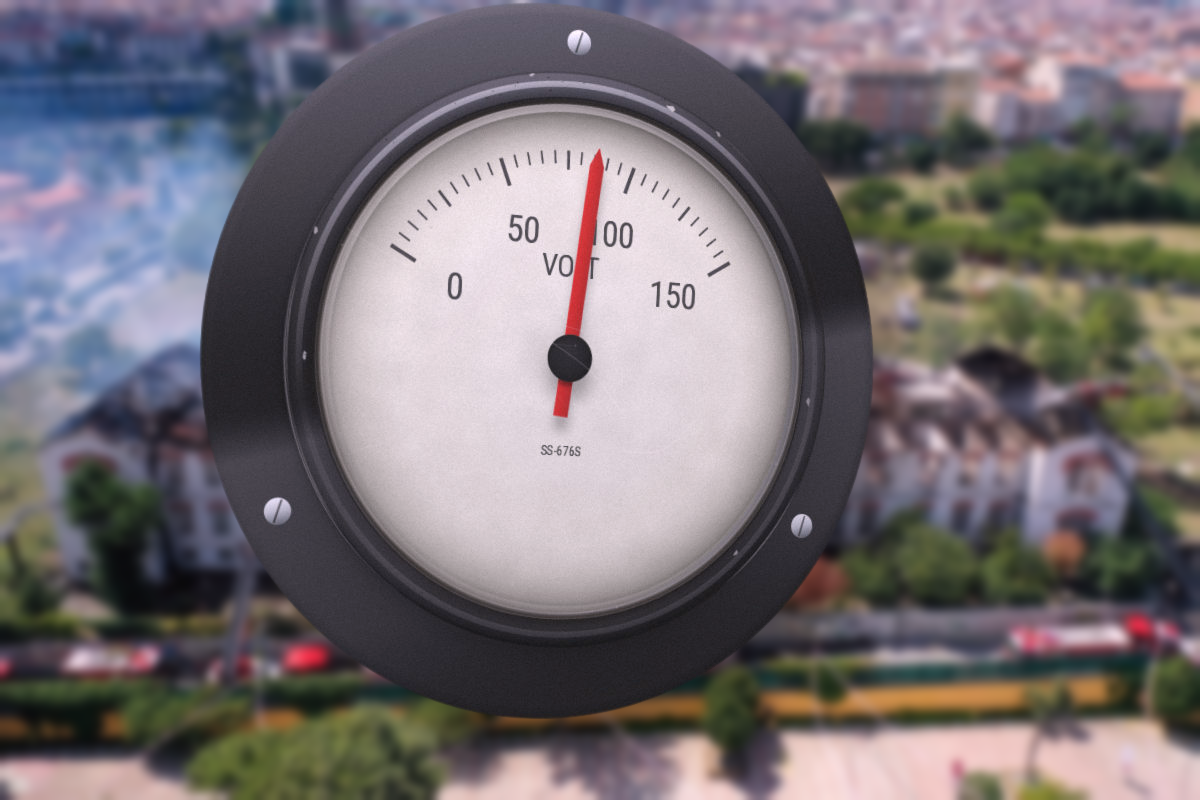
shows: 85 V
